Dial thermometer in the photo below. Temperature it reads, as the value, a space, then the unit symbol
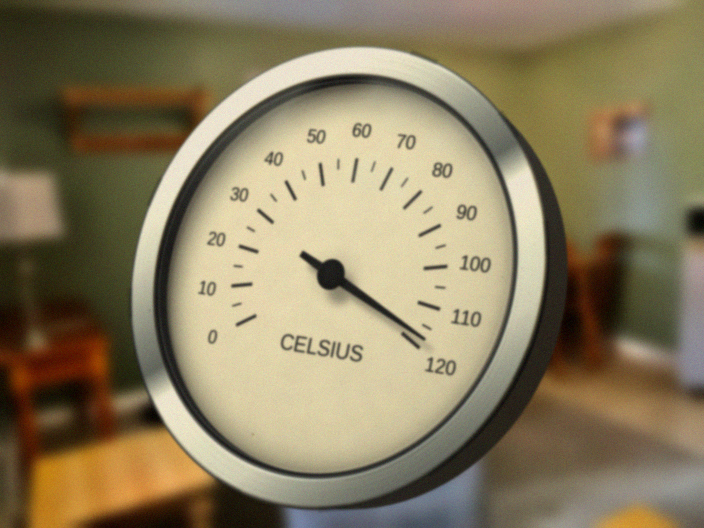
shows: 117.5 °C
